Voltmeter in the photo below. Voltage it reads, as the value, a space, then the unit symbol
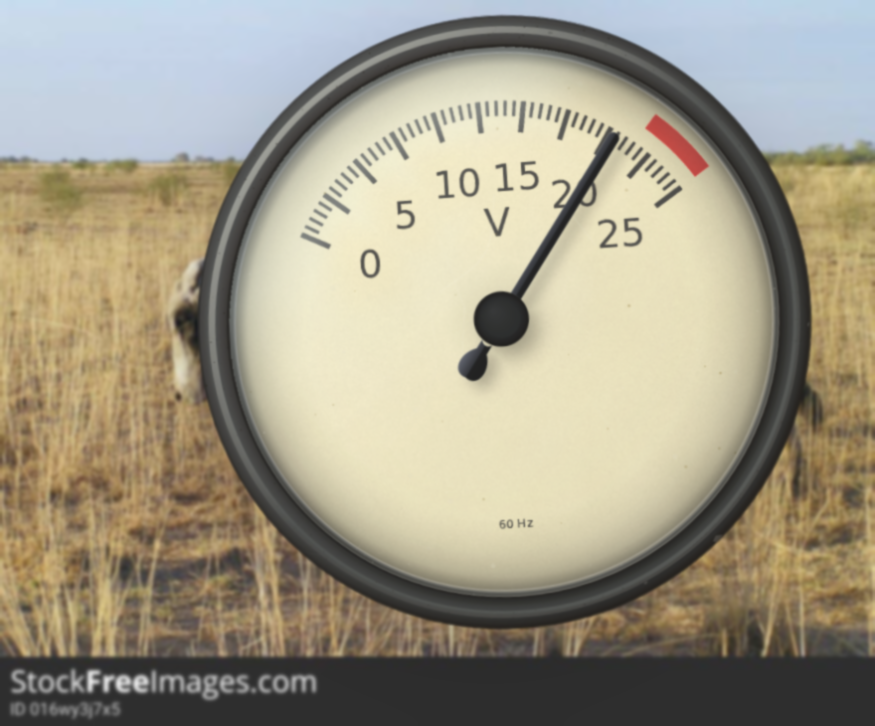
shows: 20.5 V
